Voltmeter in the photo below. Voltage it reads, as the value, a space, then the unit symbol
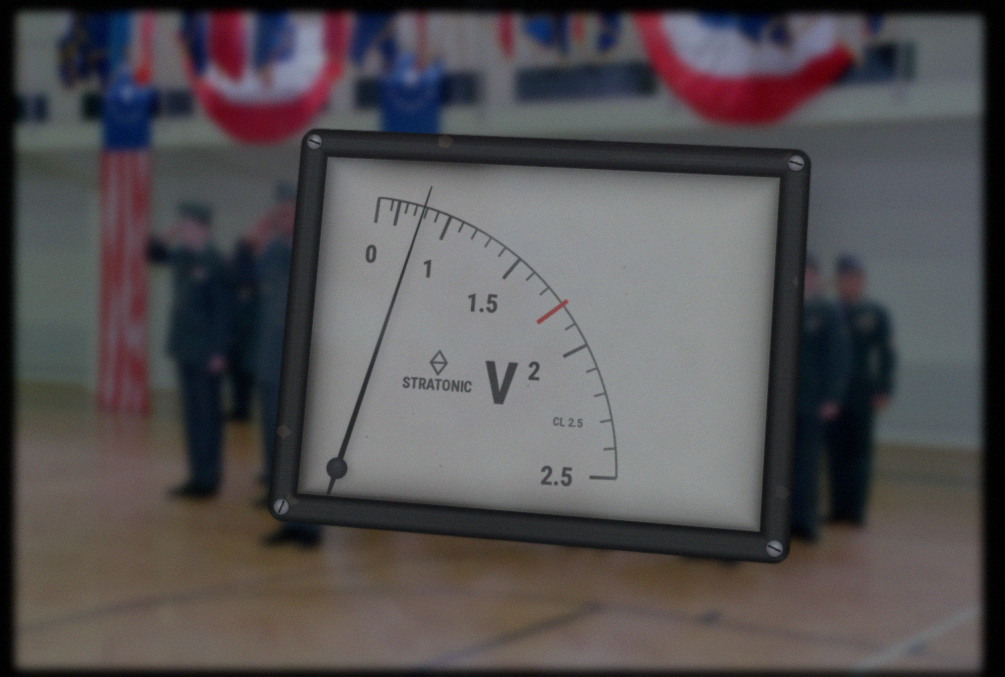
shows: 0.8 V
